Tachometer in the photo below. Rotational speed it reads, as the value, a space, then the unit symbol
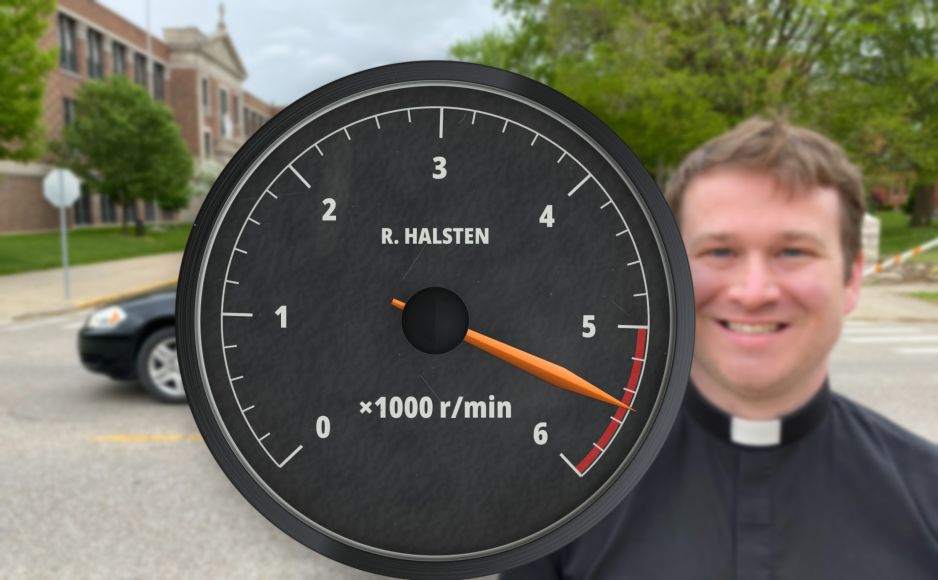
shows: 5500 rpm
